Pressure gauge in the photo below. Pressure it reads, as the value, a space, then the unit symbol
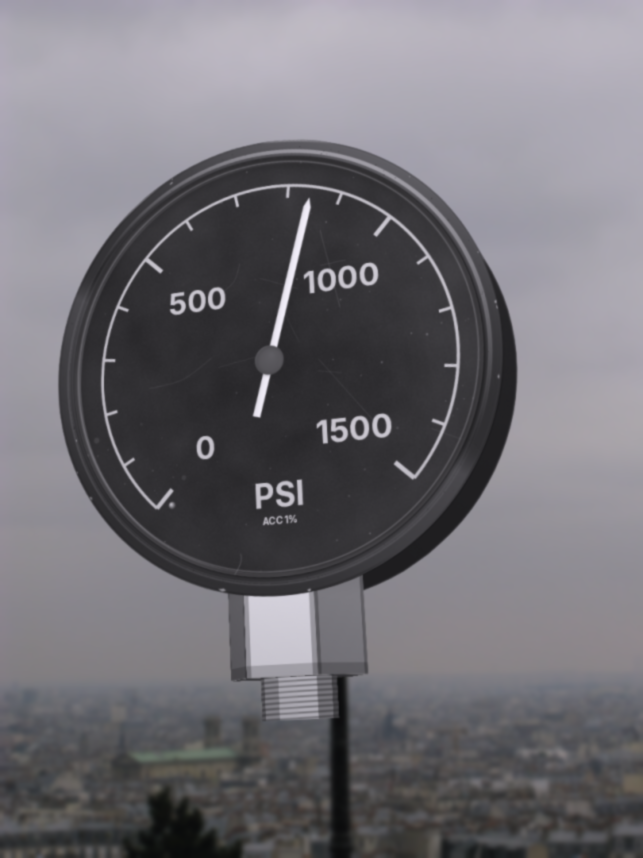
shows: 850 psi
